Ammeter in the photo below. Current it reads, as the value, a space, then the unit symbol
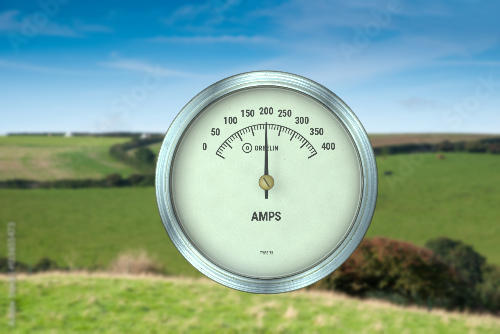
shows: 200 A
